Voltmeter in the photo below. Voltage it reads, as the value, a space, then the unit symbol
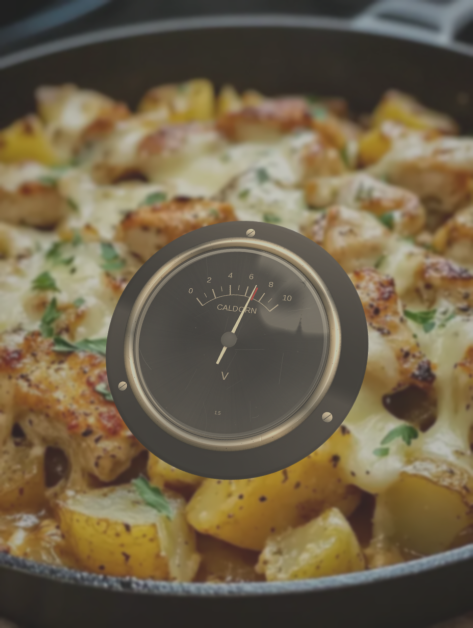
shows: 7 V
